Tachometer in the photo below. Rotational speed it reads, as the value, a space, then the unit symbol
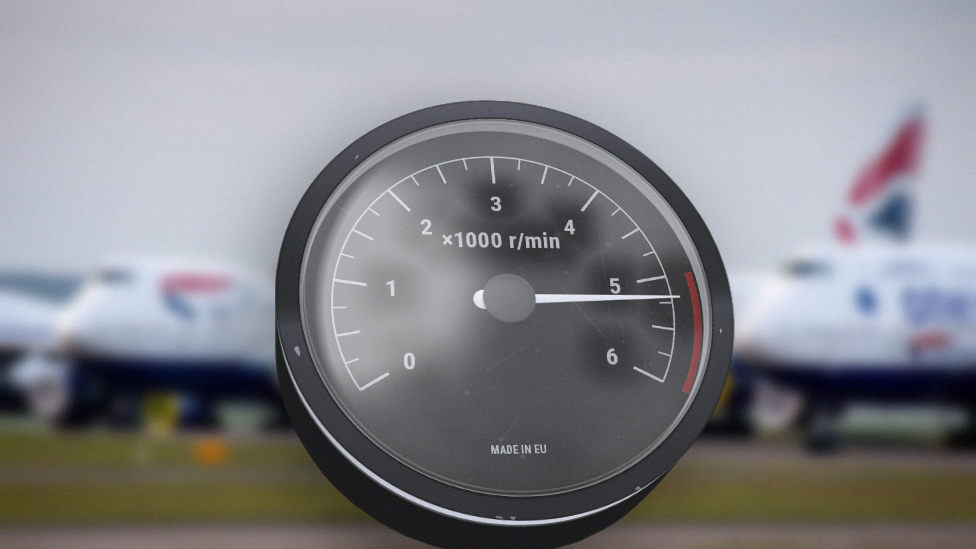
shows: 5250 rpm
